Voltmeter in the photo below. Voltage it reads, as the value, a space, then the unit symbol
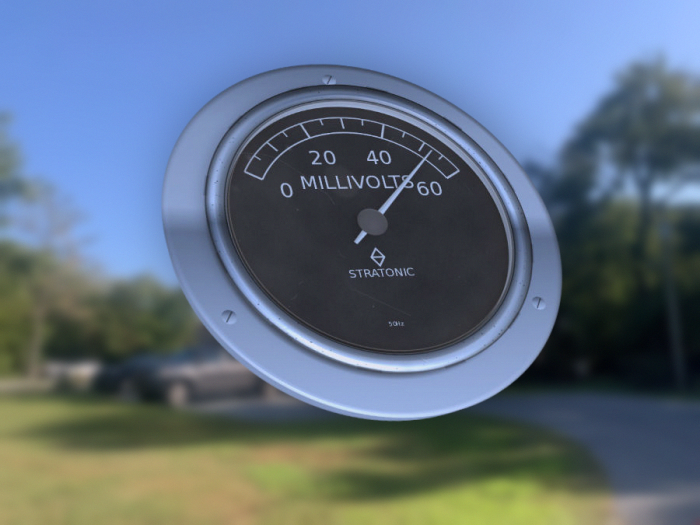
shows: 52.5 mV
